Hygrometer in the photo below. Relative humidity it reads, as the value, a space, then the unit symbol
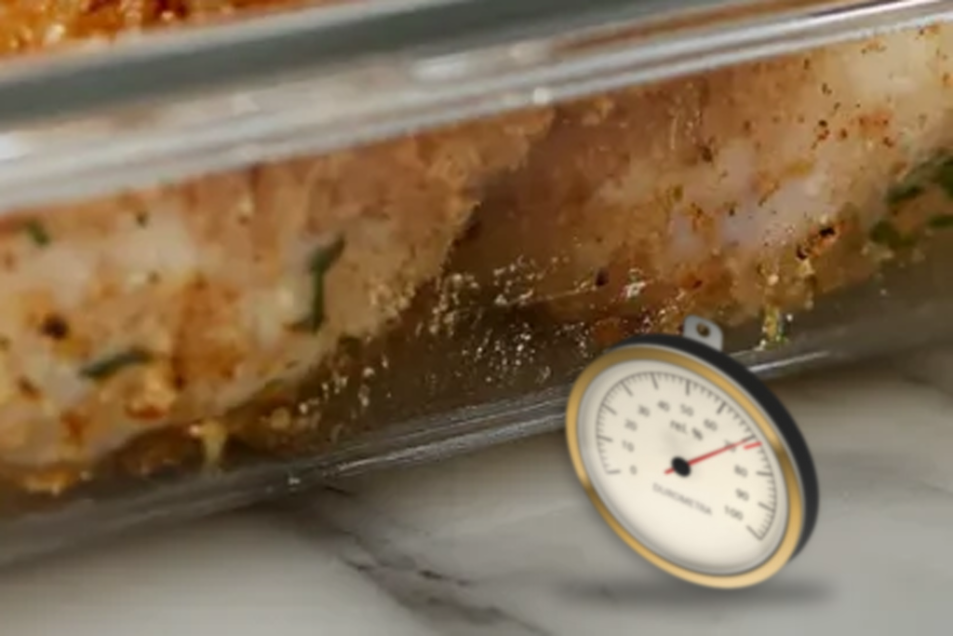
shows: 70 %
